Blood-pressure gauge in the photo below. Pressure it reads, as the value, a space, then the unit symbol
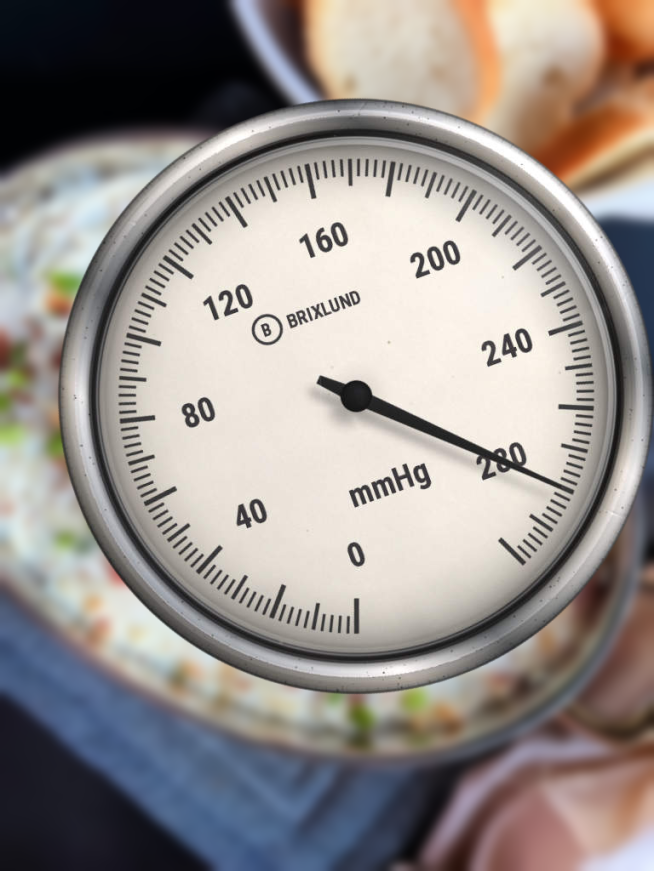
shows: 280 mmHg
